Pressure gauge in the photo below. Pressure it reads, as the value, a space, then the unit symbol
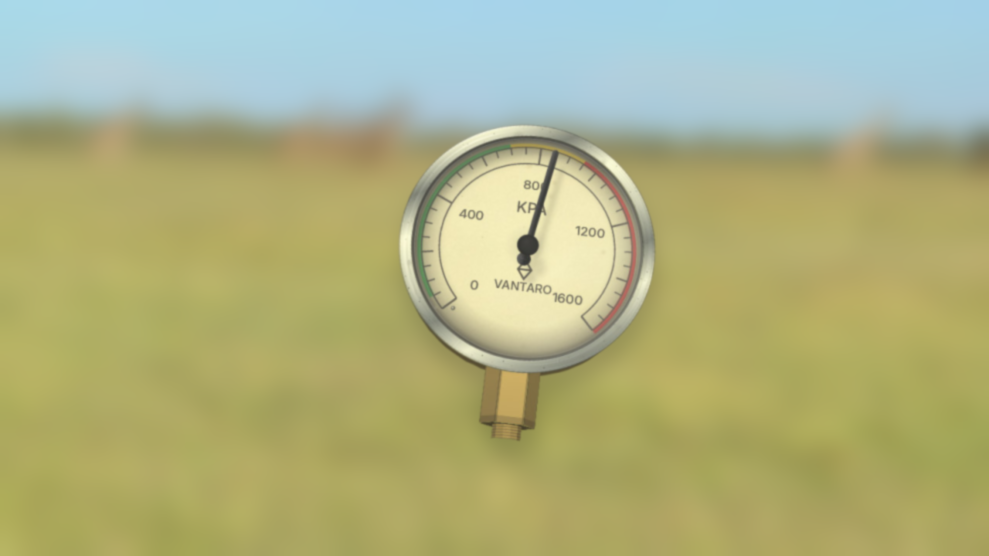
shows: 850 kPa
